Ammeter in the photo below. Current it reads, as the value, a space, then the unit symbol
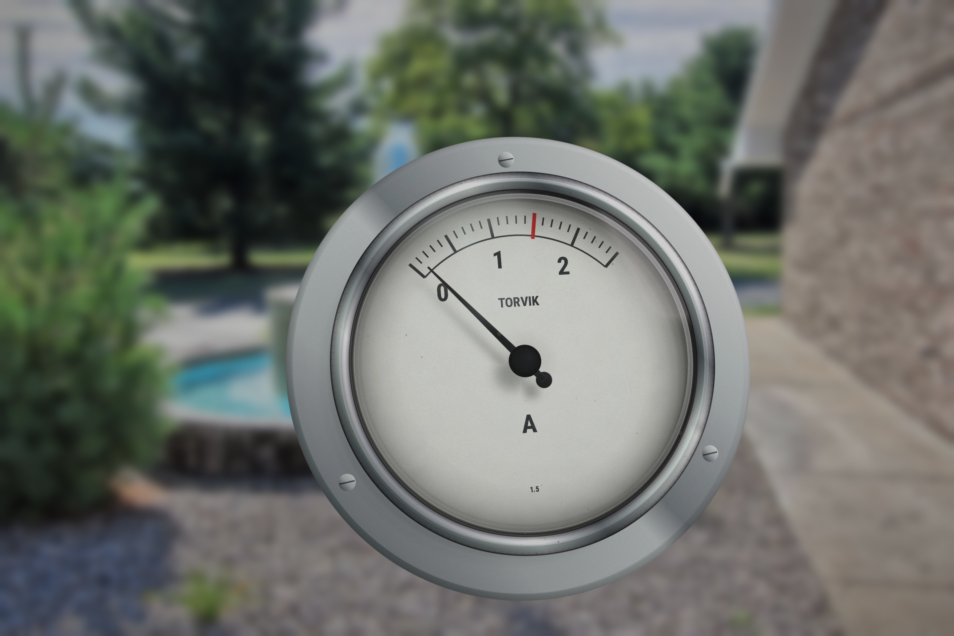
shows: 0.1 A
